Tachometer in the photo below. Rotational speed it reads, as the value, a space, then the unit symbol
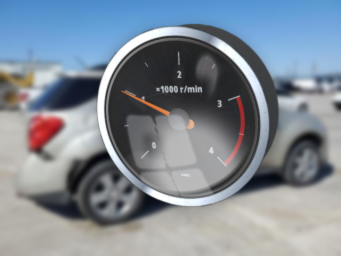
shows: 1000 rpm
